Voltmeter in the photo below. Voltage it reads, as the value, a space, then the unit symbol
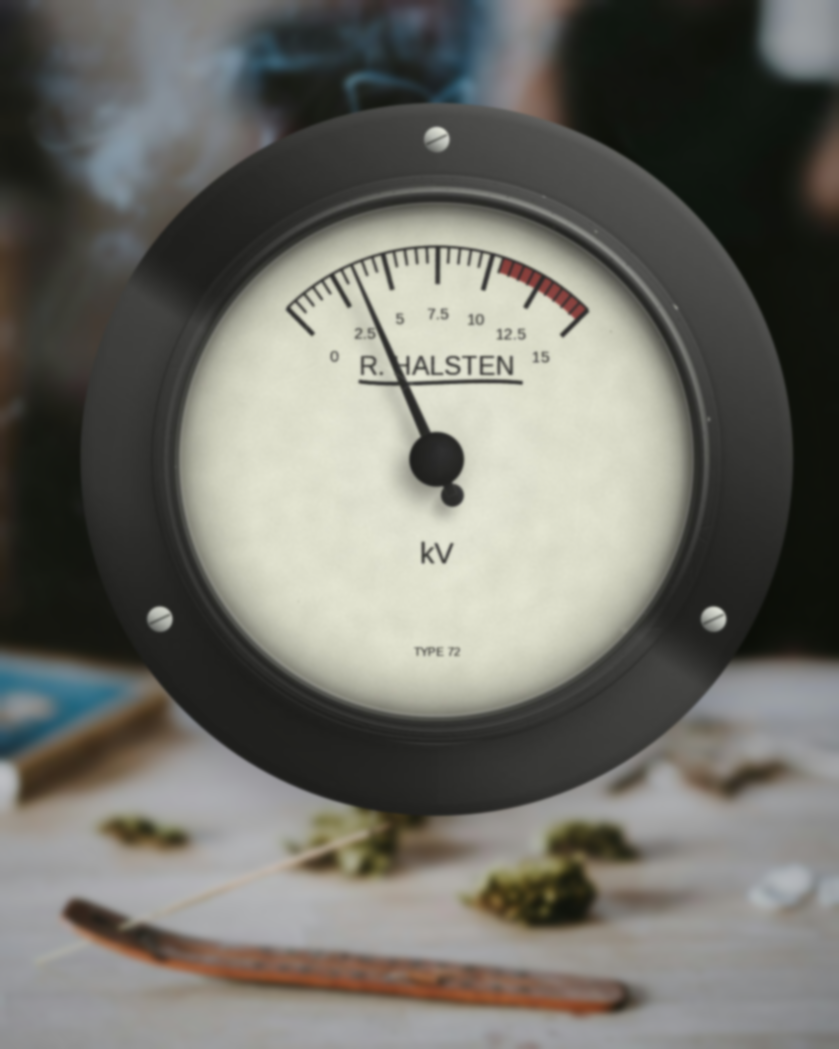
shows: 3.5 kV
